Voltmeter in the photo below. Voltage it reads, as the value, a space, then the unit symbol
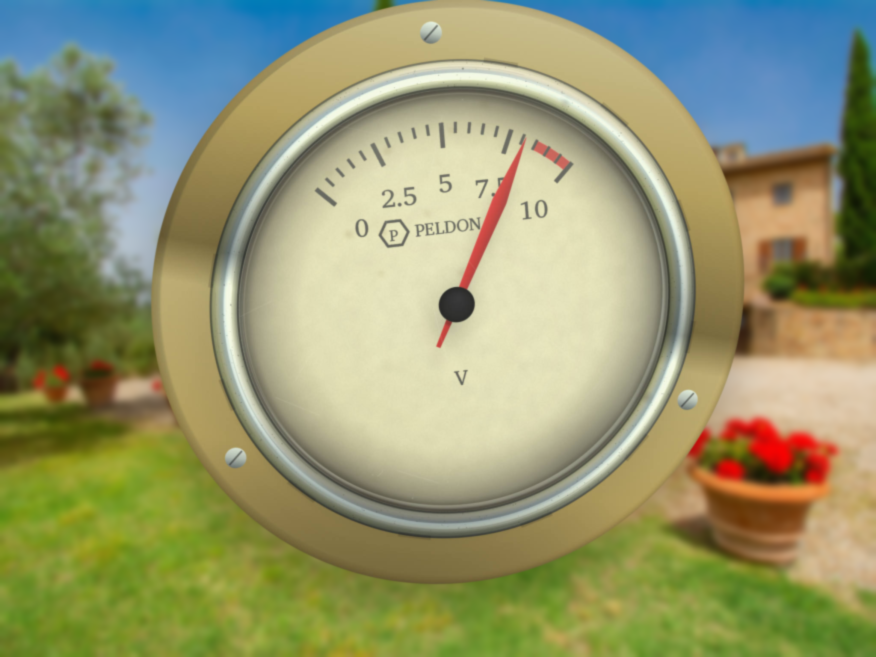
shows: 8 V
